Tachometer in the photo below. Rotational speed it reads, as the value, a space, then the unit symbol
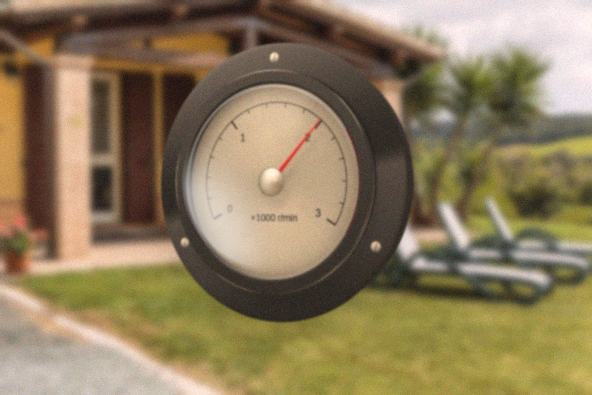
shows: 2000 rpm
